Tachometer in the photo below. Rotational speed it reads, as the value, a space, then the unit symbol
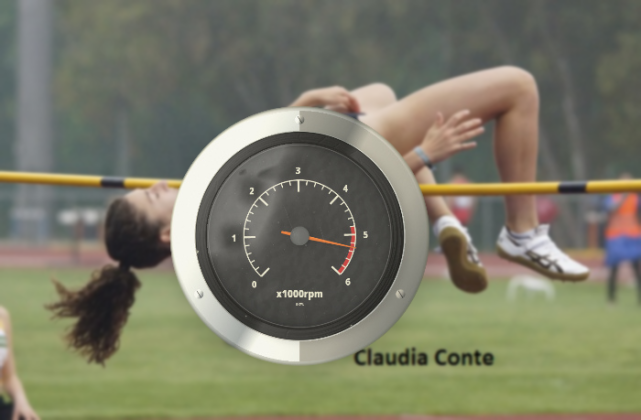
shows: 5300 rpm
